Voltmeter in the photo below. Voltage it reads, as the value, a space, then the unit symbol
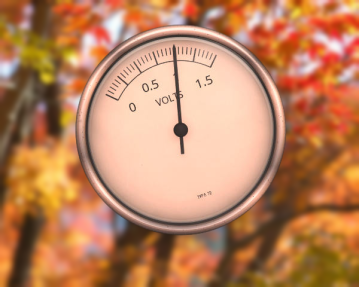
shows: 1 V
